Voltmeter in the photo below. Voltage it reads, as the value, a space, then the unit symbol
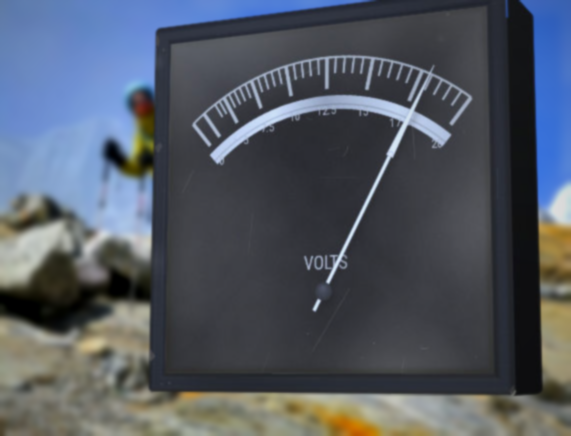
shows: 18 V
